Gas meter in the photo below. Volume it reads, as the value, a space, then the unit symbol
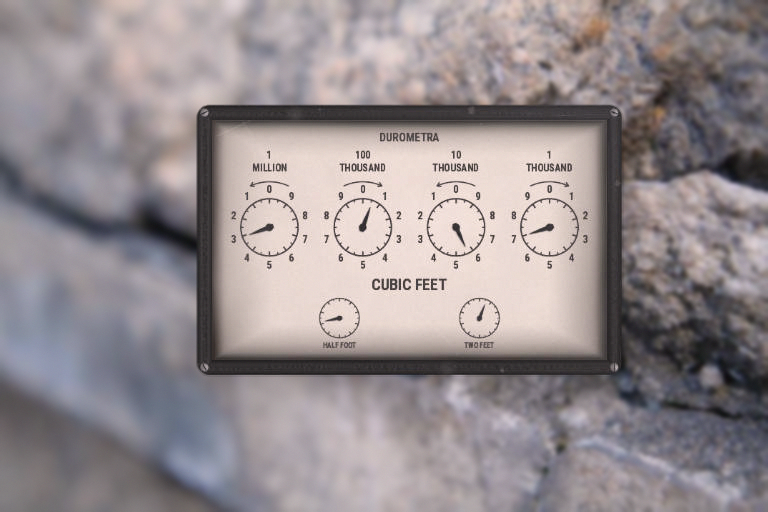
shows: 305700 ft³
